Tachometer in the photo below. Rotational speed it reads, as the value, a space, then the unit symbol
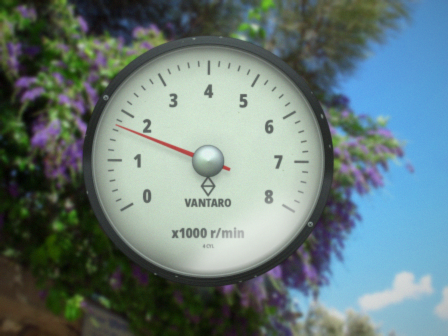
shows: 1700 rpm
